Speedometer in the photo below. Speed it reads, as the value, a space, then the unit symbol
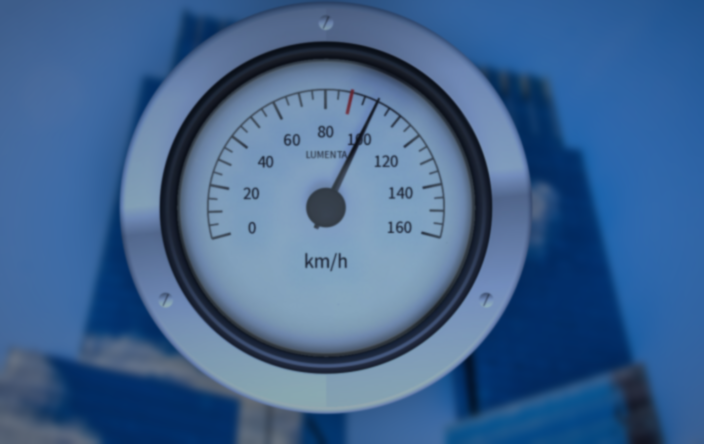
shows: 100 km/h
